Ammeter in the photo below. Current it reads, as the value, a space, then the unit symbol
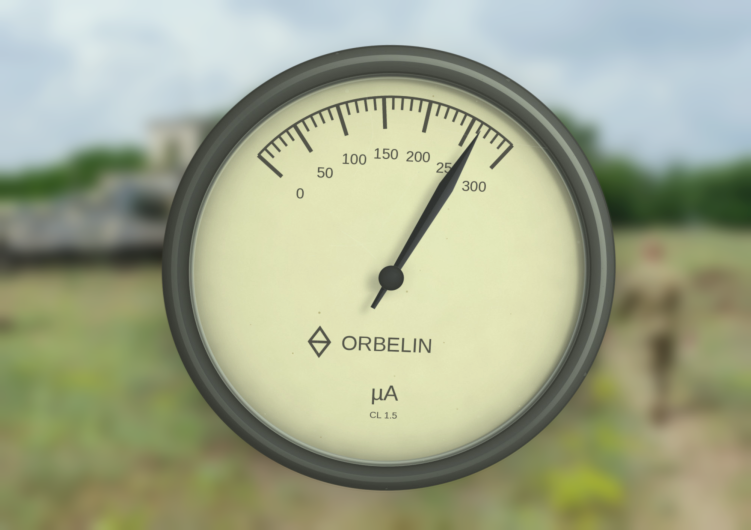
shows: 260 µA
